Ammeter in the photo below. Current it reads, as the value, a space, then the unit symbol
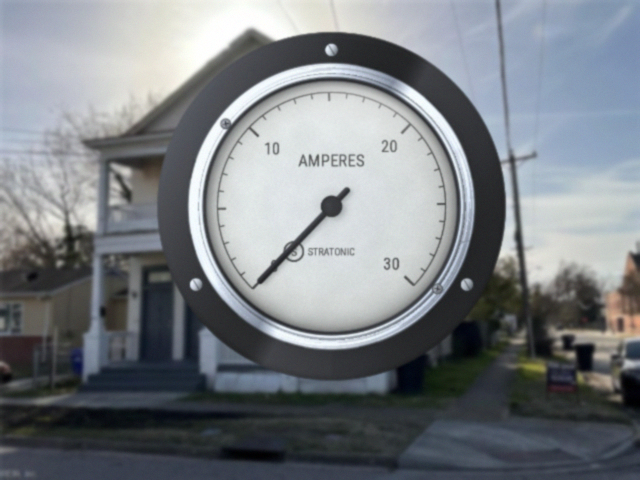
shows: 0 A
